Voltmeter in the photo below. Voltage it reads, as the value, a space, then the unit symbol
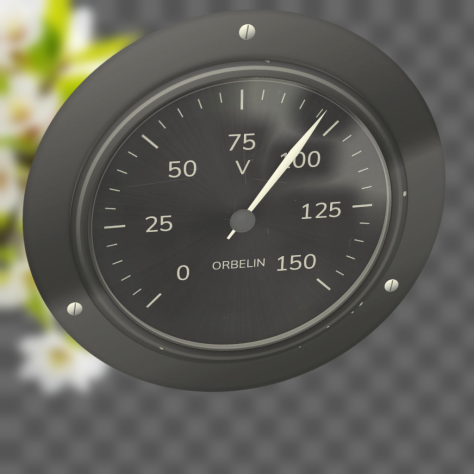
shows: 95 V
